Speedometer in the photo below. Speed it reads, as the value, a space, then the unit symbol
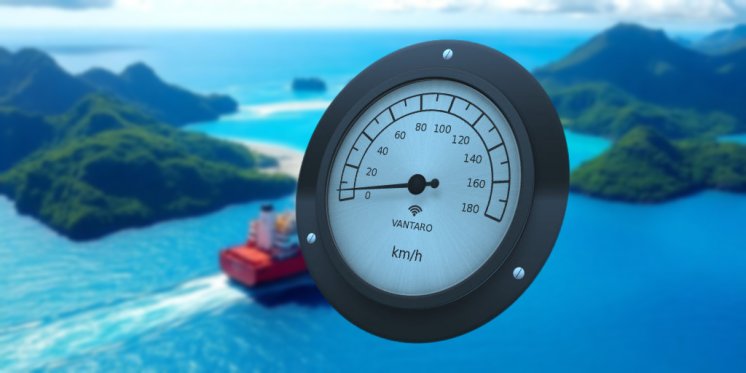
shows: 5 km/h
